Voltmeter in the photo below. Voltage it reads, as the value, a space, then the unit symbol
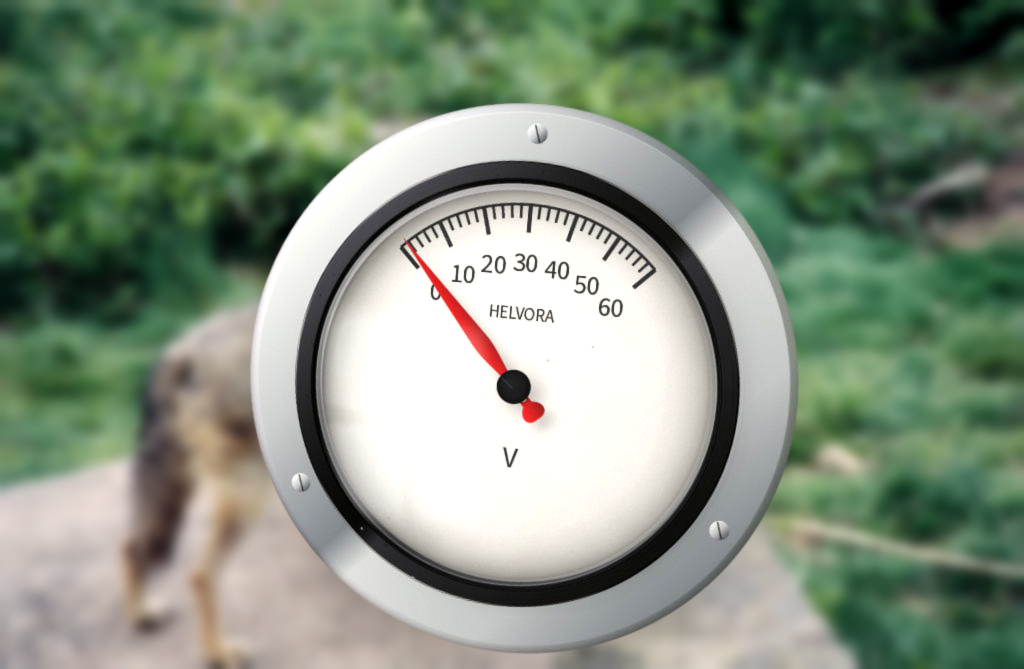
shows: 2 V
